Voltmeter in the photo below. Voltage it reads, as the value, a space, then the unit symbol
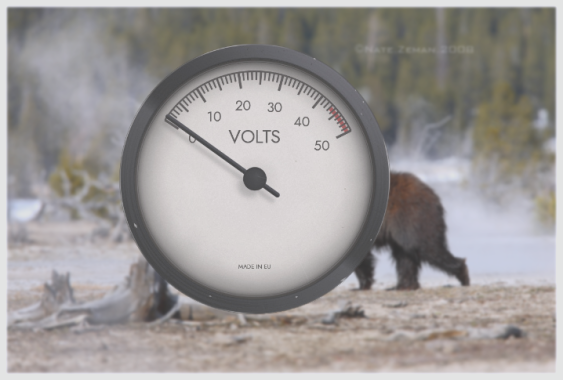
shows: 1 V
